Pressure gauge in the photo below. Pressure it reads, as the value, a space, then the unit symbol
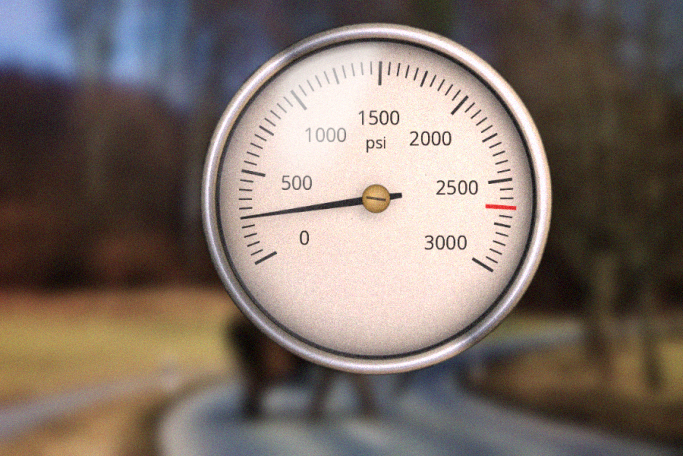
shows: 250 psi
